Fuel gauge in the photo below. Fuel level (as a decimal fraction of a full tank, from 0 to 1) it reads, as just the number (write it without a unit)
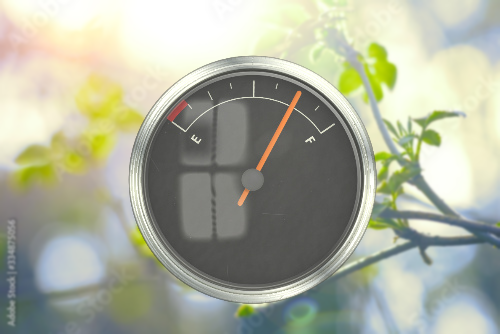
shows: 0.75
